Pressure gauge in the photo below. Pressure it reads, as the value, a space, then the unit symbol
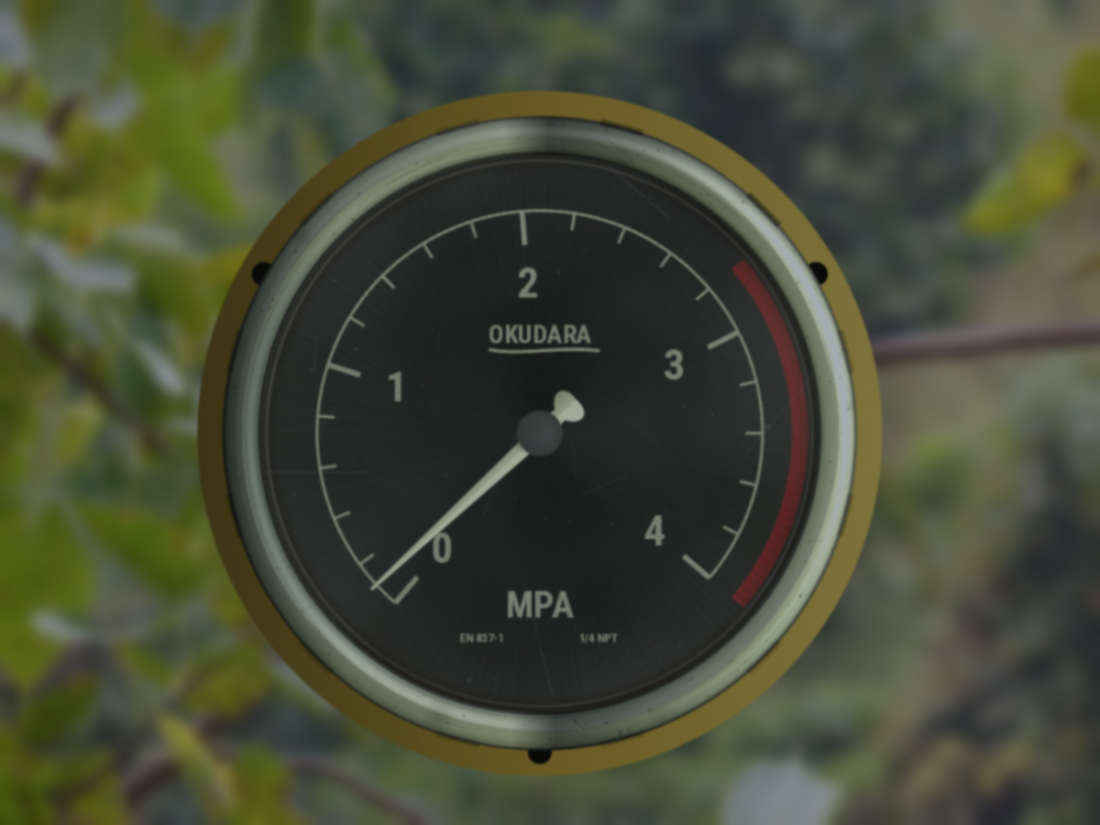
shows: 0.1 MPa
